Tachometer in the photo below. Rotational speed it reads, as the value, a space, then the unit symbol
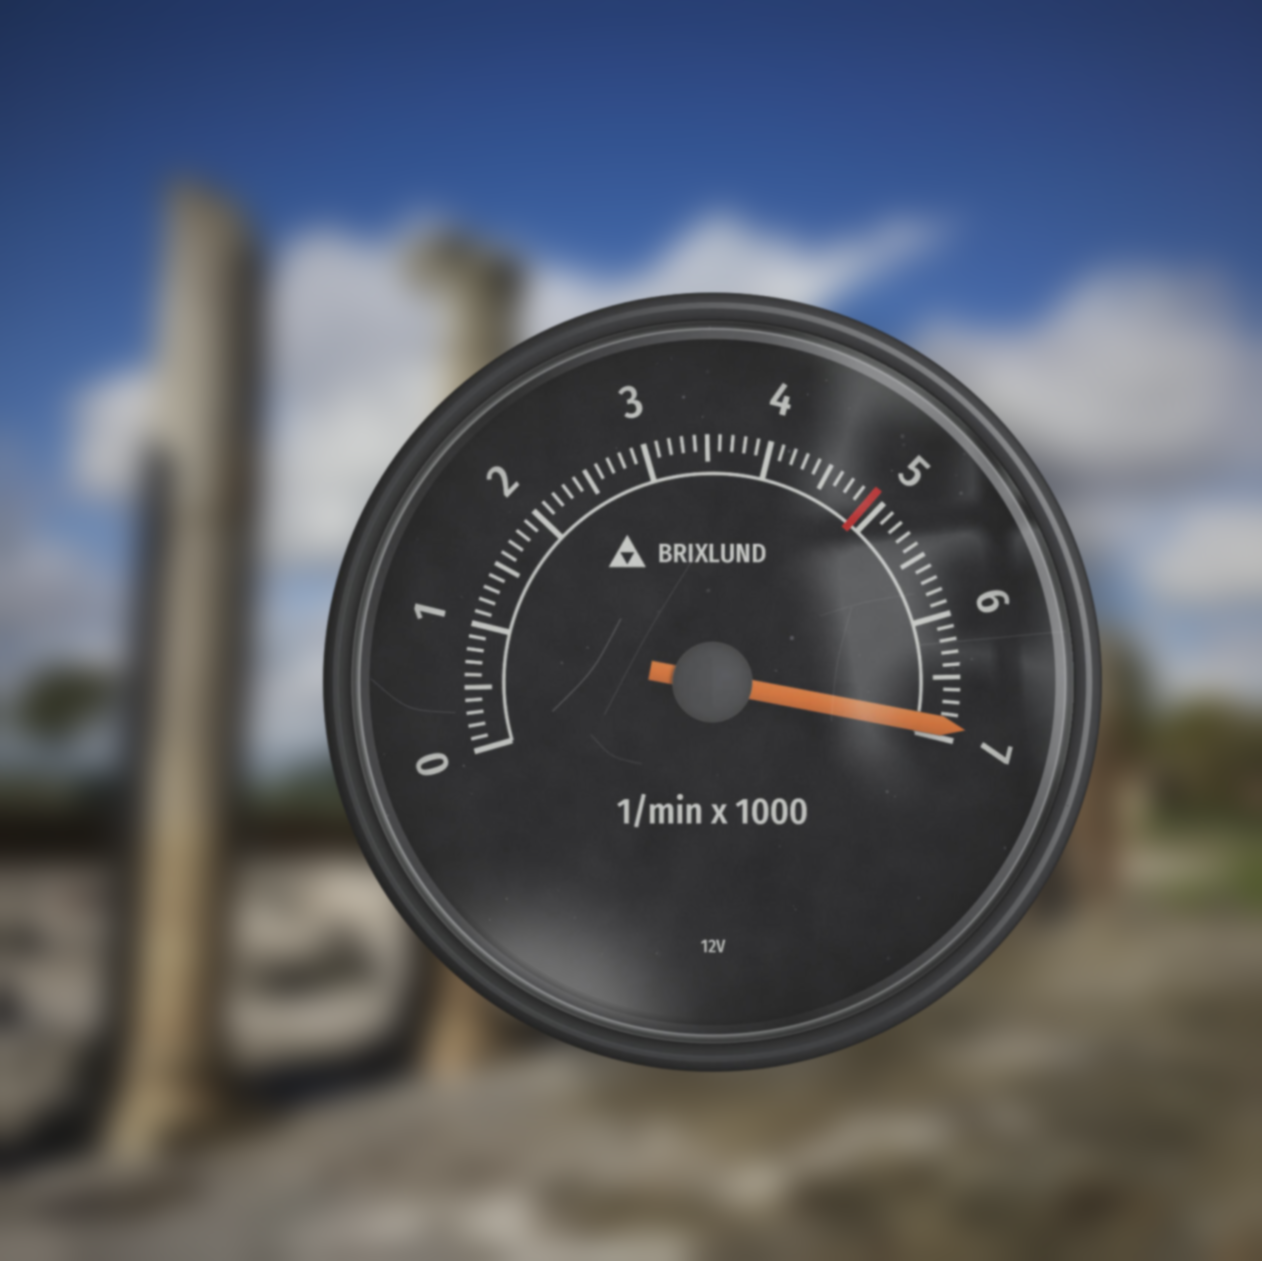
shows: 6900 rpm
